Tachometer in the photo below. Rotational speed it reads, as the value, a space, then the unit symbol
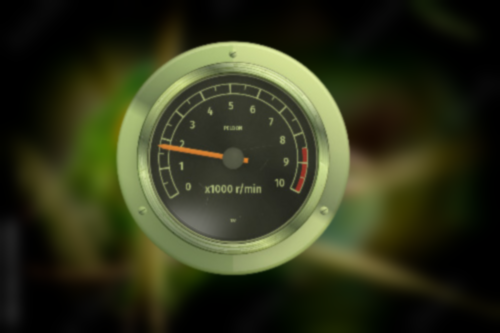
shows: 1750 rpm
